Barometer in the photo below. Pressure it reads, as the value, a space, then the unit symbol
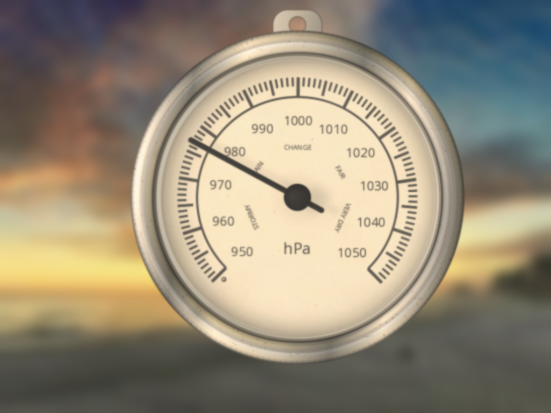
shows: 977 hPa
